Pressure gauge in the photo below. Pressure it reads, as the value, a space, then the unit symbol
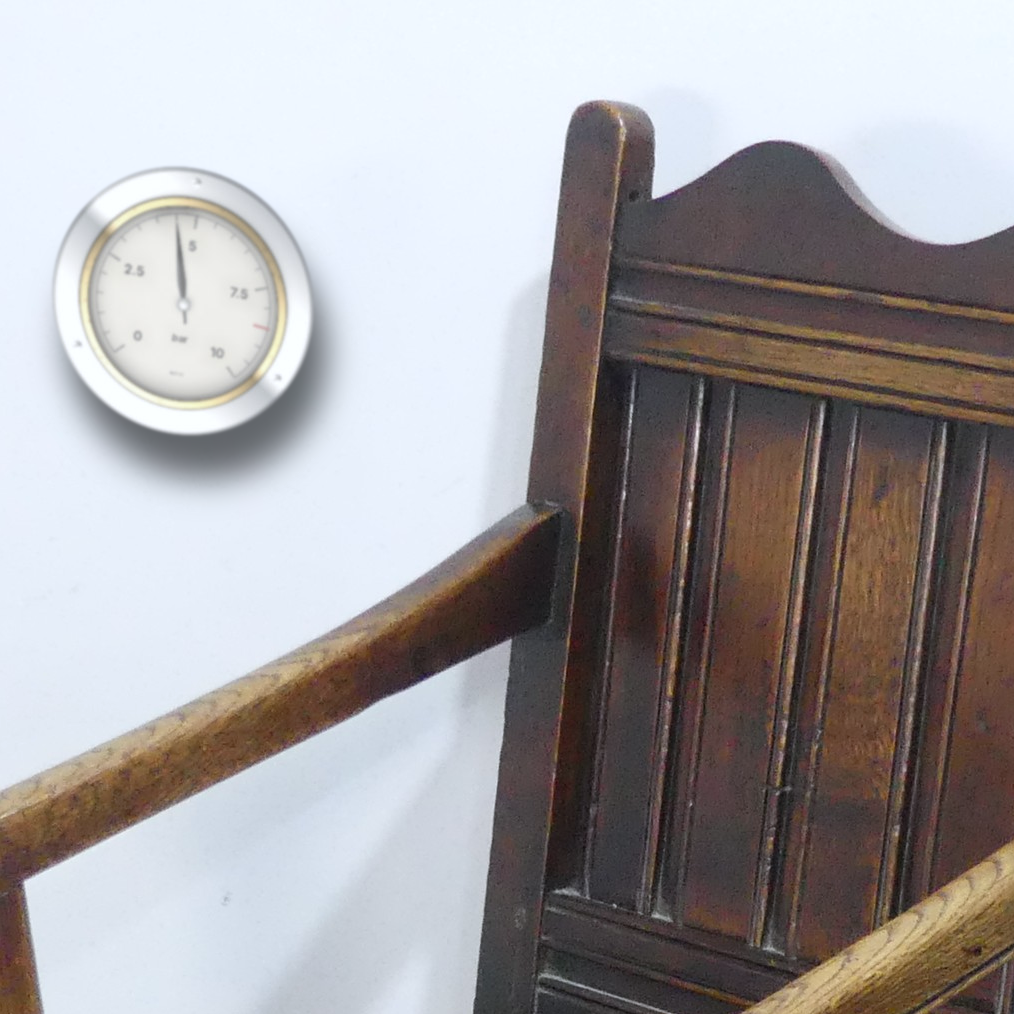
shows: 4.5 bar
